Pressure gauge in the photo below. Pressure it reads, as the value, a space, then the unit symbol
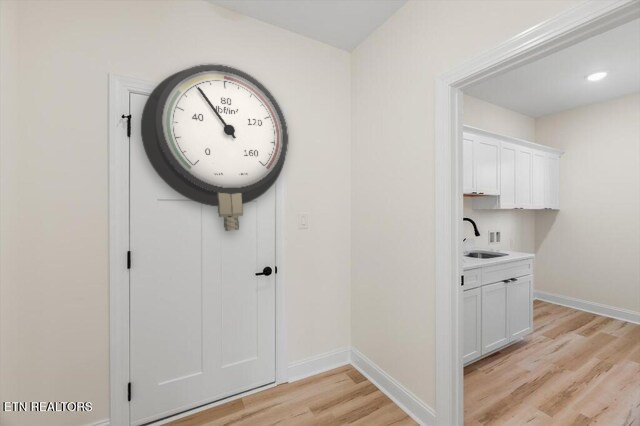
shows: 60 psi
